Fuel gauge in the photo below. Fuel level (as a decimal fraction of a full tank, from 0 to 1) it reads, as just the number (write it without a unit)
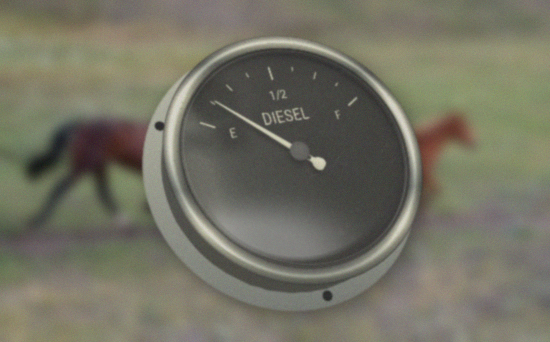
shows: 0.125
